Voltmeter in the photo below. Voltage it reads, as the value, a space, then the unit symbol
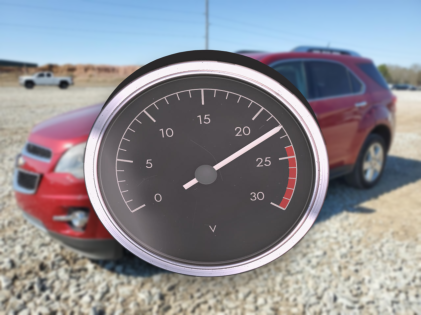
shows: 22 V
